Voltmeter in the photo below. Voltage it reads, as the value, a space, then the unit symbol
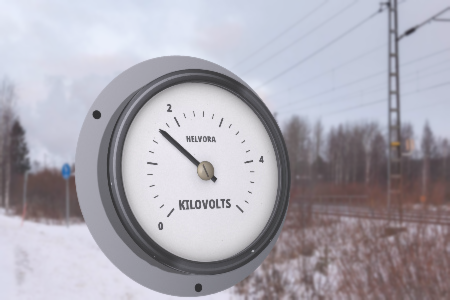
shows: 1.6 kV
